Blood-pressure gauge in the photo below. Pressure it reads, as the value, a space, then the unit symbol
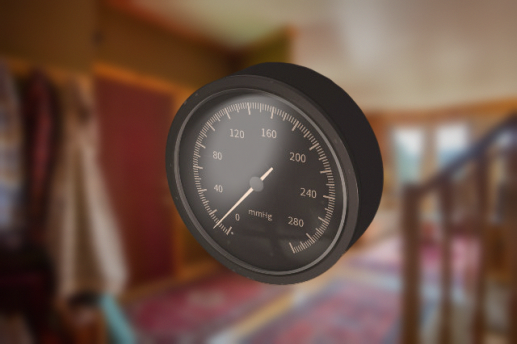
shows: 10 mmHg
